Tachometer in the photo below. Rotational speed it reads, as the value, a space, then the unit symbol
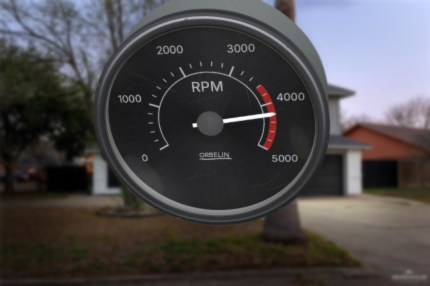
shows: 4200 rpm
